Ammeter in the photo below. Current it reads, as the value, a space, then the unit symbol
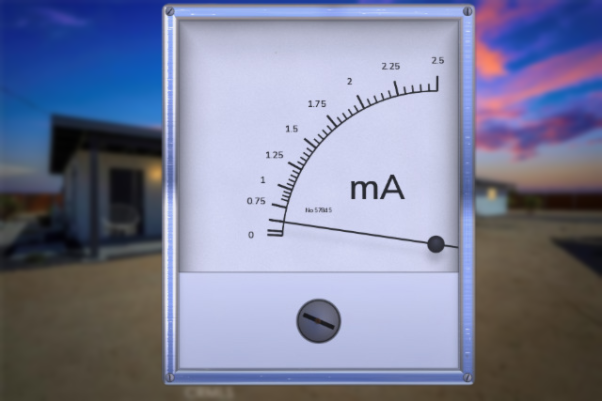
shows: 0.5 mA
